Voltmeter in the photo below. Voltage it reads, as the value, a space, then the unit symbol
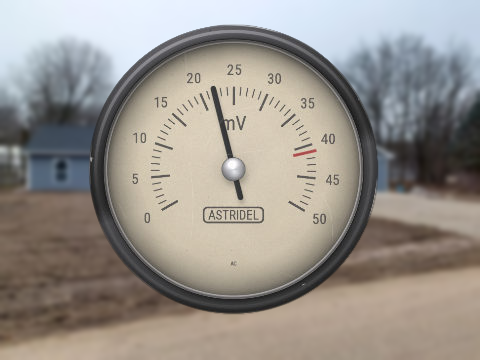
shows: 22 mV
